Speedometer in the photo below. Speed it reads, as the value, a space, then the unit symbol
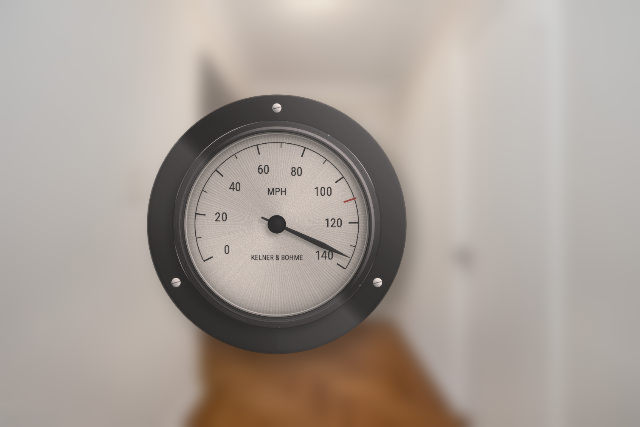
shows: 135 mph
